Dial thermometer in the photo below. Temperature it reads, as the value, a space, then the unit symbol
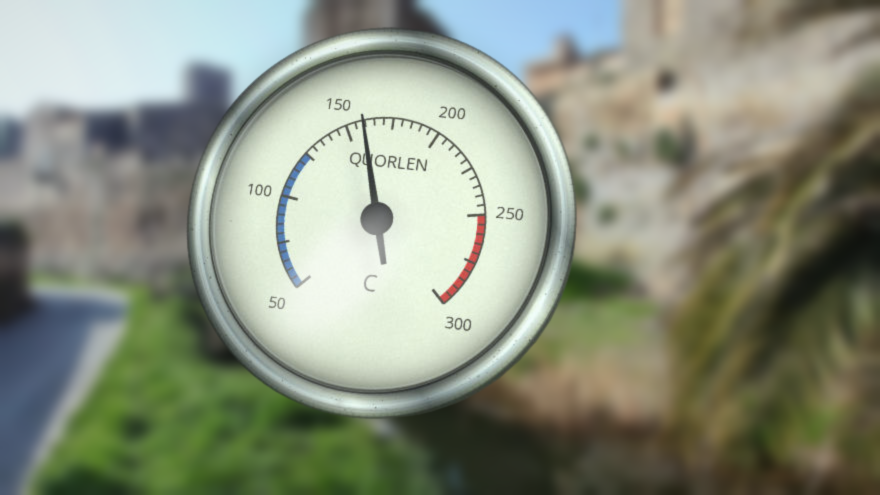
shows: 160 °C
